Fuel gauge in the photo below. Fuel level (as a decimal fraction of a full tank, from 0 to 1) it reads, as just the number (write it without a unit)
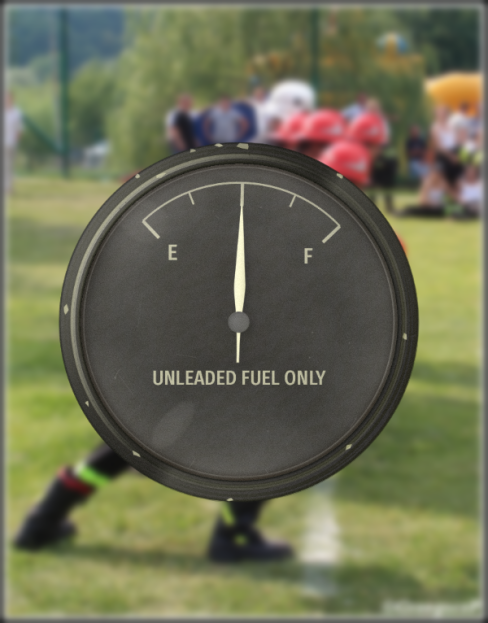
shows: 0.5
